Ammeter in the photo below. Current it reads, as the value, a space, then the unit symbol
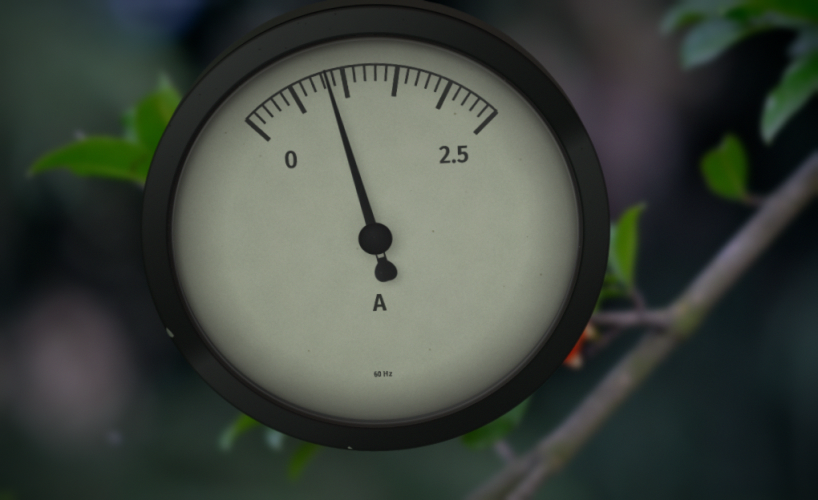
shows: 0.85 A
